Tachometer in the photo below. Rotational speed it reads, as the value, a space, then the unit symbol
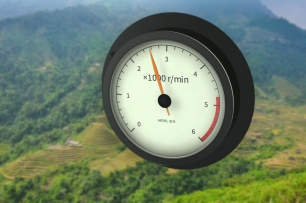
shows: 2600 rpm
